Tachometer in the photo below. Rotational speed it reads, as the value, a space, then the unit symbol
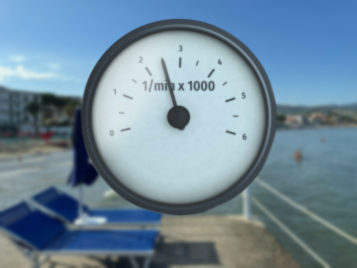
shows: 2500 rpm
